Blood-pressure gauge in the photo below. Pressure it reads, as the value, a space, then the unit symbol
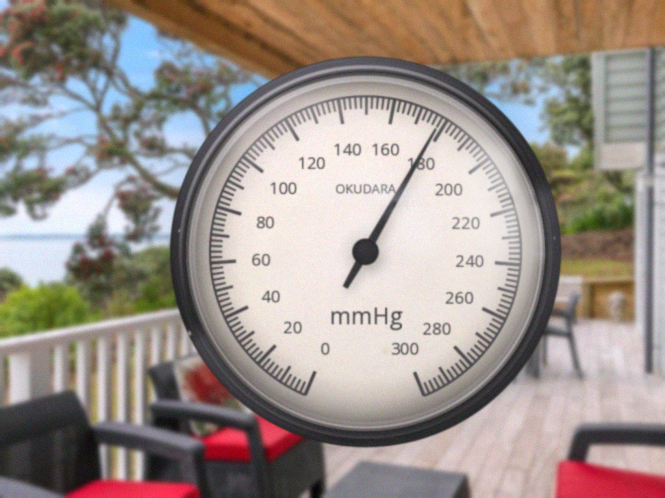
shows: 178 mmHg
